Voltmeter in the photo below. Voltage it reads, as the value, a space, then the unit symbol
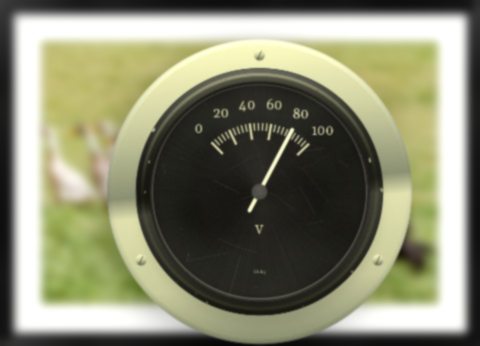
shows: 80 V
